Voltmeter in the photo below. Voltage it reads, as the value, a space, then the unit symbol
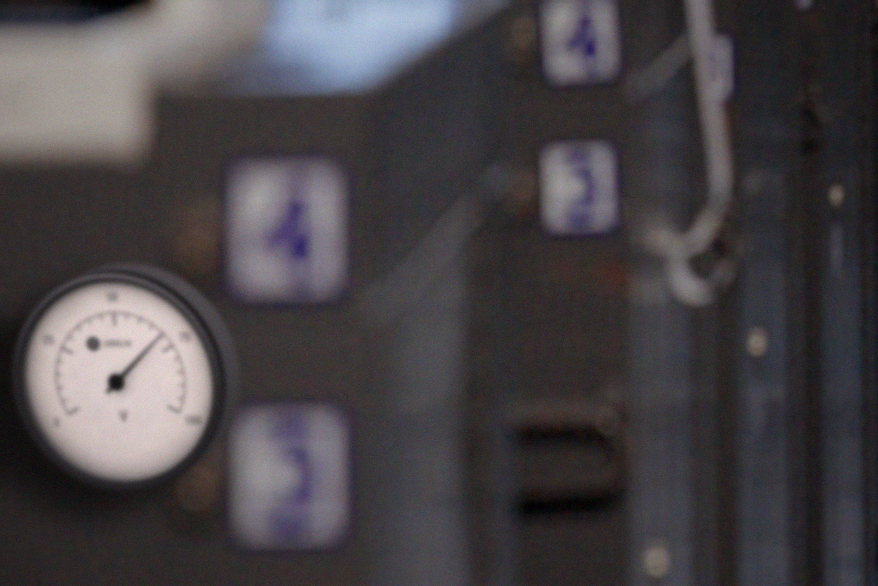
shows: 70 V
